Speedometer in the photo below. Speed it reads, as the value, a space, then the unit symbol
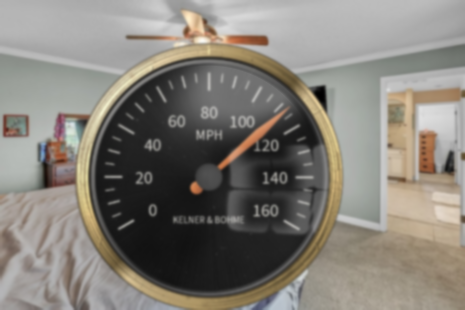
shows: 112.5 mph
